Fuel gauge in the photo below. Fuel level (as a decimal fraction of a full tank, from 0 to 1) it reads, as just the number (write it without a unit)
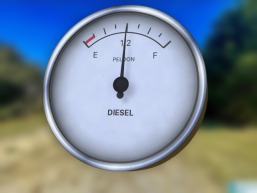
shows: 0.5
